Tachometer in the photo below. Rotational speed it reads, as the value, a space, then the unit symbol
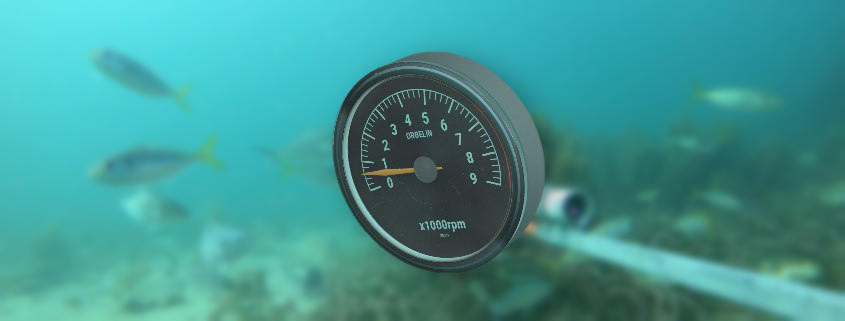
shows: 600 rpm
